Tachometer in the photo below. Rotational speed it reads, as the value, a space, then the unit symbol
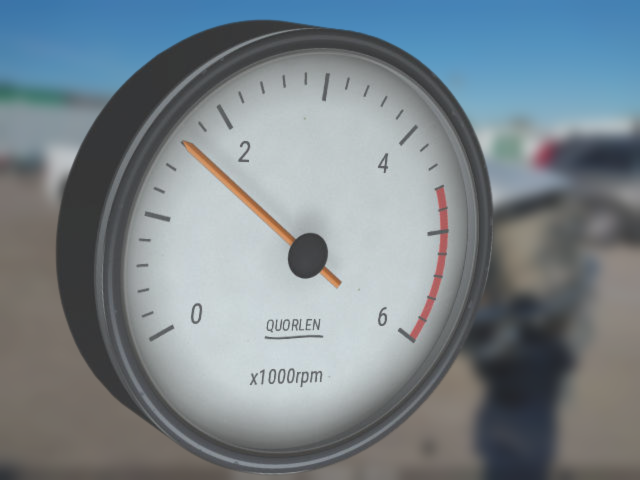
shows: 1600 rpm
